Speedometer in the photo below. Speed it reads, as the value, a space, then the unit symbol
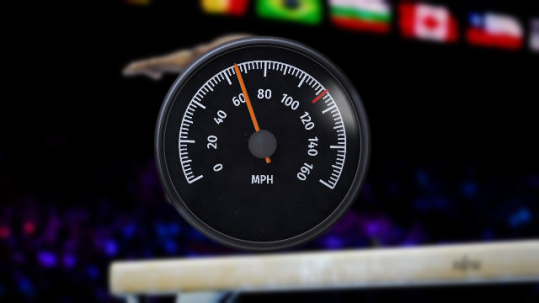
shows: 66 mph
